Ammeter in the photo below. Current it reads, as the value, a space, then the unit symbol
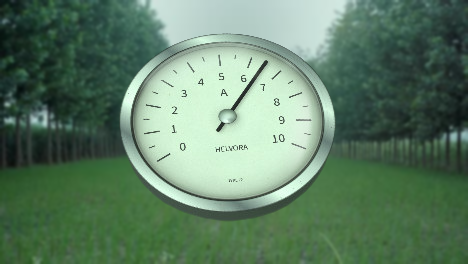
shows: 6.5 A
